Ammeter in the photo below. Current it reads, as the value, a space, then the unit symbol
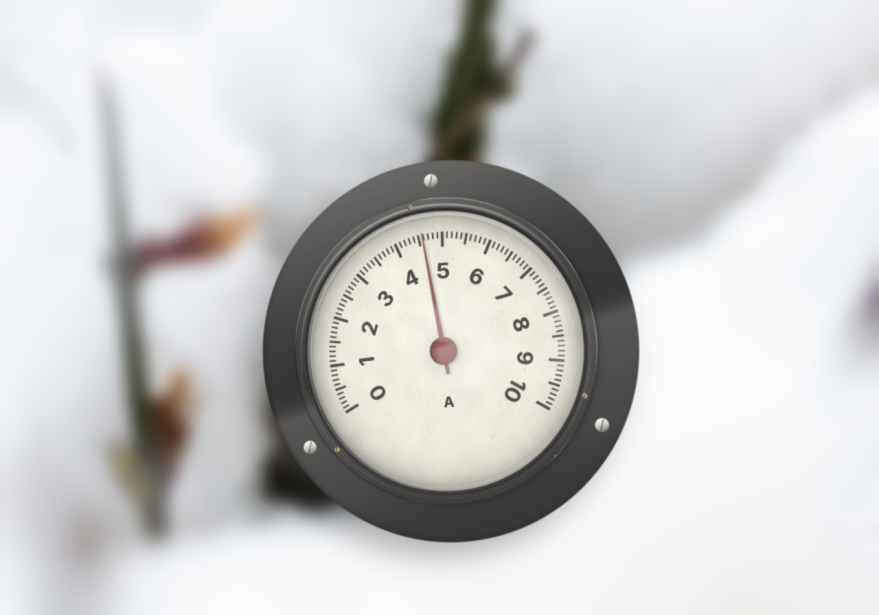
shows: 4.6 A
